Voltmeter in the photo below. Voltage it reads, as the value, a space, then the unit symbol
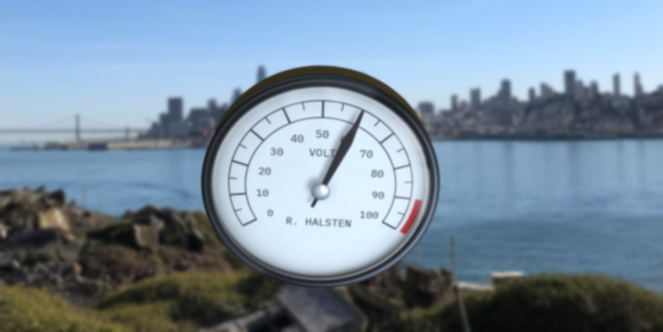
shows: 60 V
